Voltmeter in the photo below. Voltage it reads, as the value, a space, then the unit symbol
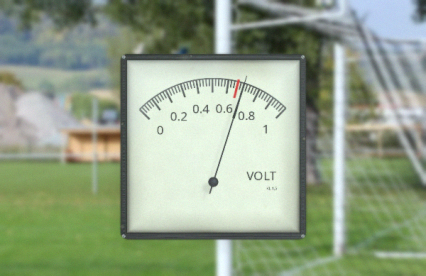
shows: 0.7 V
